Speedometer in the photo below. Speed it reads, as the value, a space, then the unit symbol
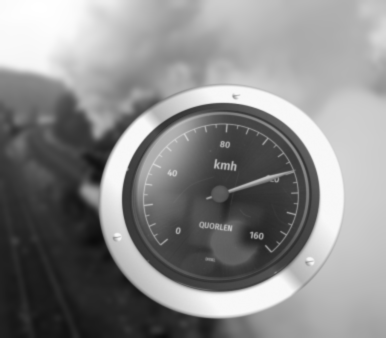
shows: 120 km/h
